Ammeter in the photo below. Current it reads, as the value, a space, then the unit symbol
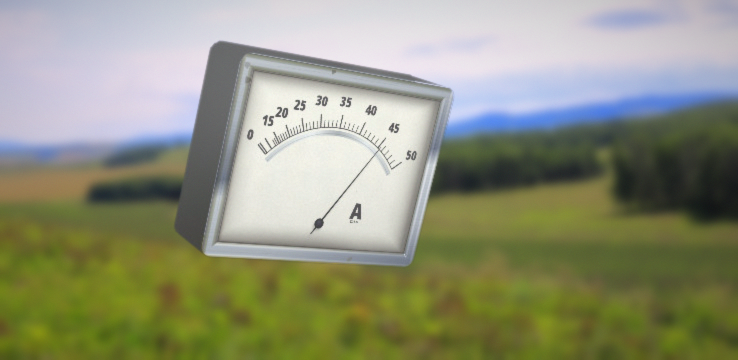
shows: 45 A
